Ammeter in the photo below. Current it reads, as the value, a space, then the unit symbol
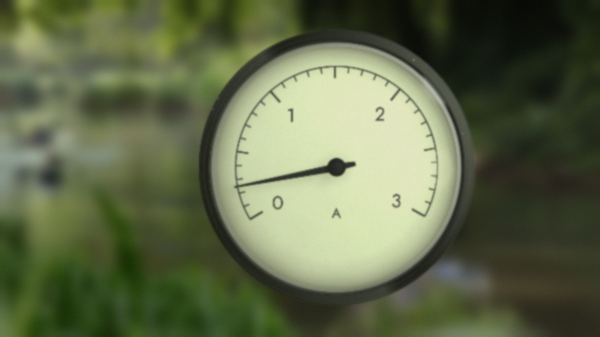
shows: 0.25 A
